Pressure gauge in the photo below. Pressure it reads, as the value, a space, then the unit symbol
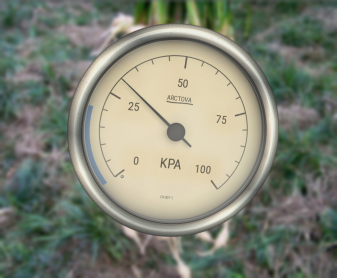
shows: 30 kPa
